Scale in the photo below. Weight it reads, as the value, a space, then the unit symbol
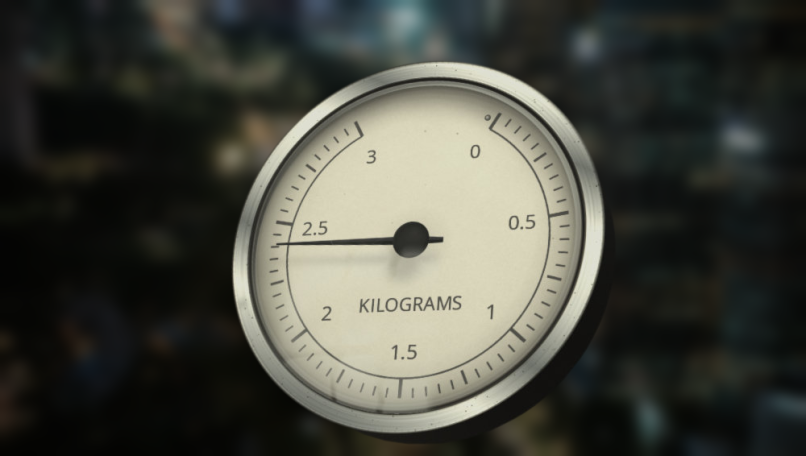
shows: 2.4 kg
